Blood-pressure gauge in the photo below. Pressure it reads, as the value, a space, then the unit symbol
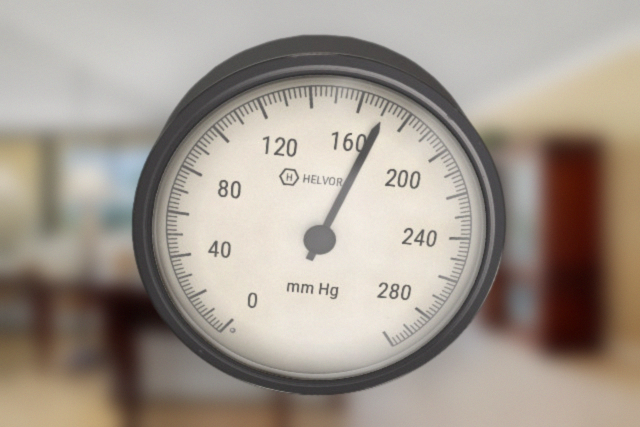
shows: 170 mmHg
